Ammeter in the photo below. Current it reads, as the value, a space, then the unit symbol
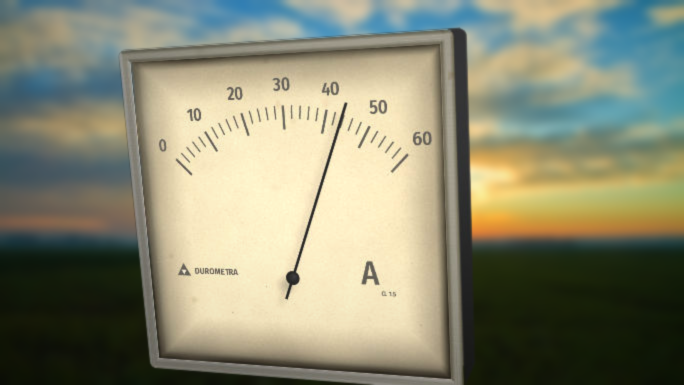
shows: 44 A
